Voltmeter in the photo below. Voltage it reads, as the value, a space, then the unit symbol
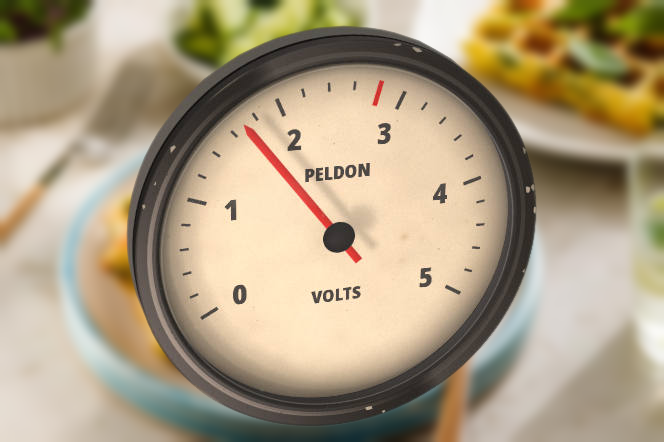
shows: 1.7 V
